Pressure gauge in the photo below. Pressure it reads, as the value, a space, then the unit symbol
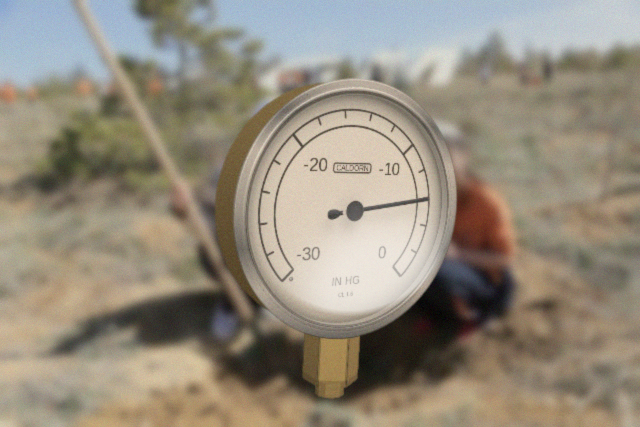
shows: -6 inHg
